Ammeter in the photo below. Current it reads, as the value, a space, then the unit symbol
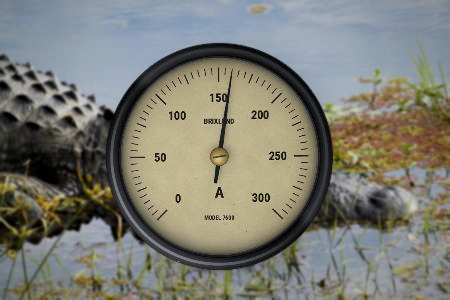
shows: 160 A
